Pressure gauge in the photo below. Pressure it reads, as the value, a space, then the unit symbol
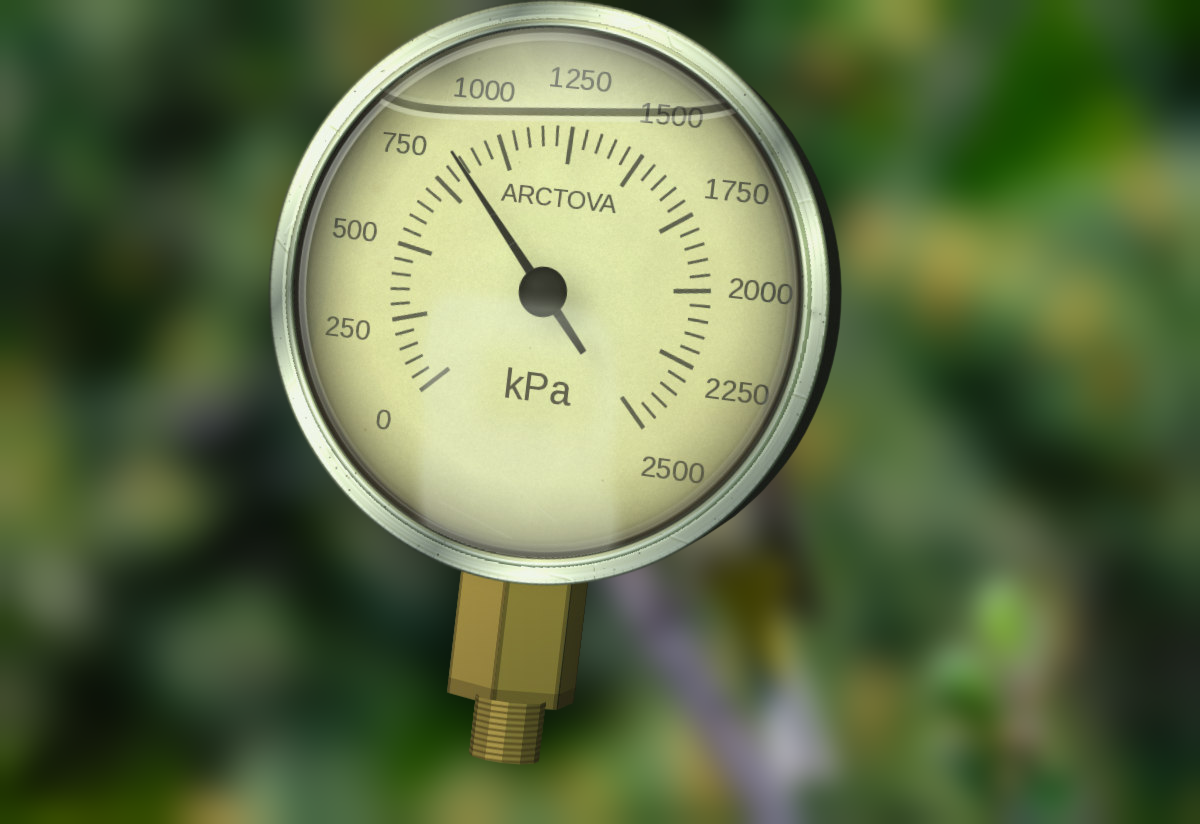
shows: 850 kPa
